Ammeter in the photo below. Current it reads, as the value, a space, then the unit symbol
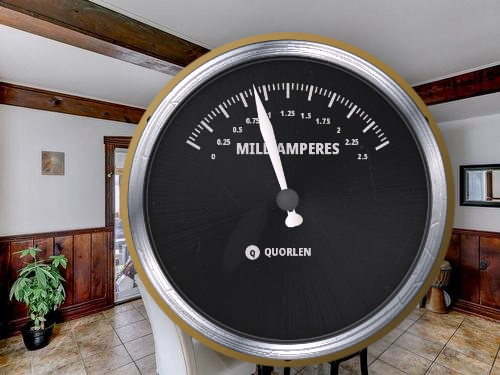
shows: 0.9 mA
